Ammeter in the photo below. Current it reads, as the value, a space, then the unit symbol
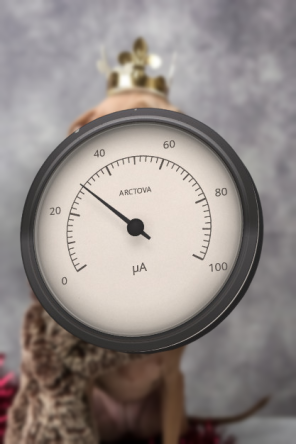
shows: 30 µA
